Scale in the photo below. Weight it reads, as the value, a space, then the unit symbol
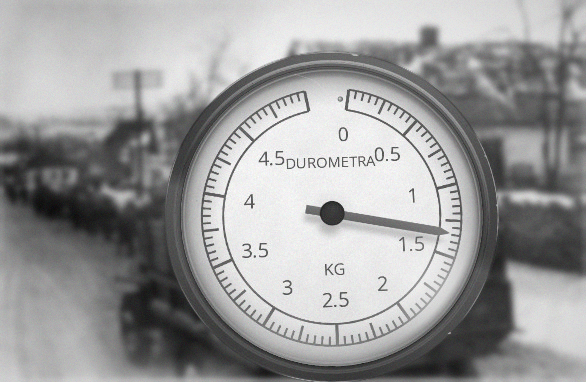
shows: 1.35 kg
